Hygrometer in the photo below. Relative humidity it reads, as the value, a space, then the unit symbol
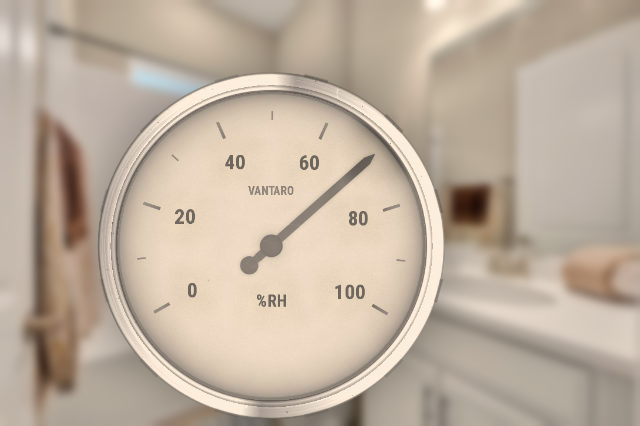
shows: 70 %
